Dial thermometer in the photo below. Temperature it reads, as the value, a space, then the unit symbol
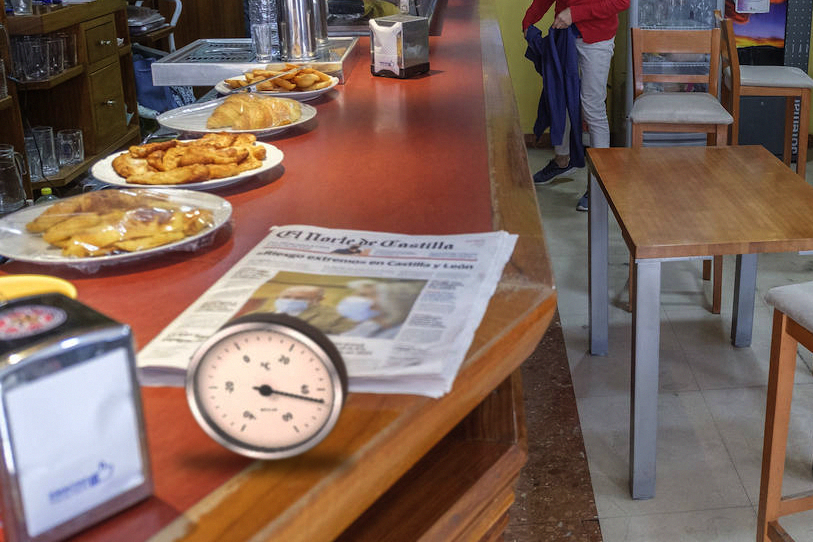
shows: 44 °C
